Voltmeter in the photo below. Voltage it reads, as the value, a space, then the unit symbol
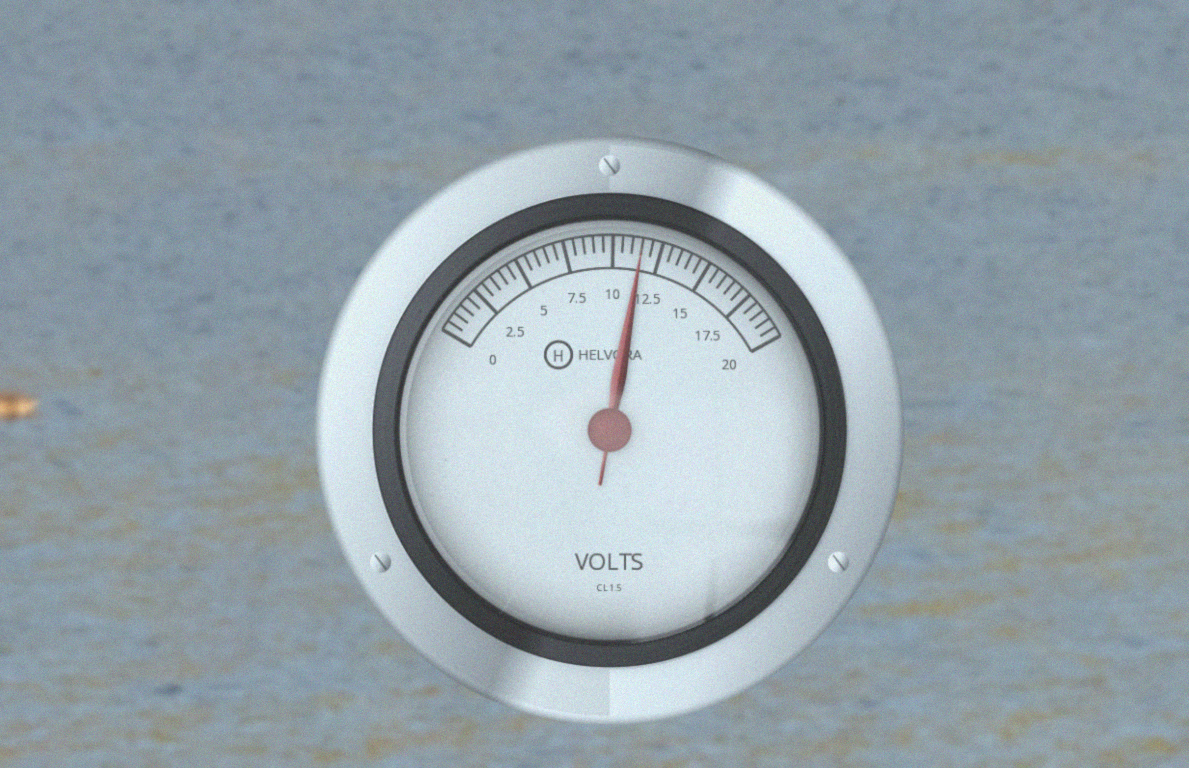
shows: 11.5 V
